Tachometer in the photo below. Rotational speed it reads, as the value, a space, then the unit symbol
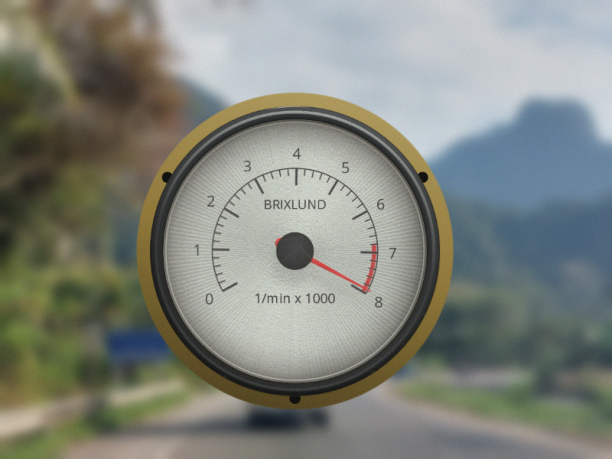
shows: 7900 rpm
